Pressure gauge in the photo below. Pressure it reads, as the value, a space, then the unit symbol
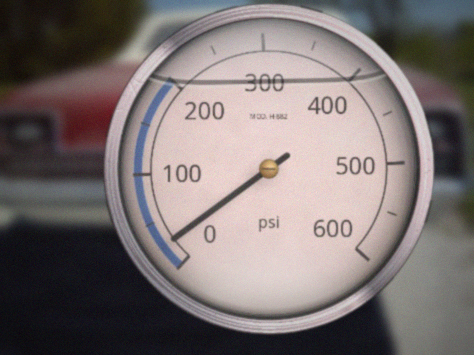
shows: 25 psi
